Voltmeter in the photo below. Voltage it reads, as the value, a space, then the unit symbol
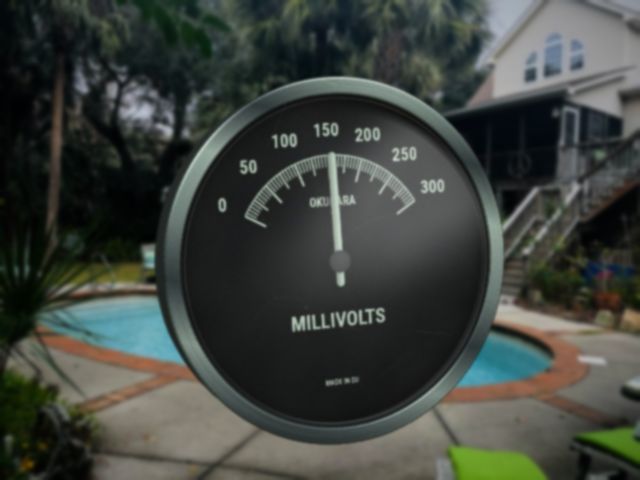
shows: 150 mV
